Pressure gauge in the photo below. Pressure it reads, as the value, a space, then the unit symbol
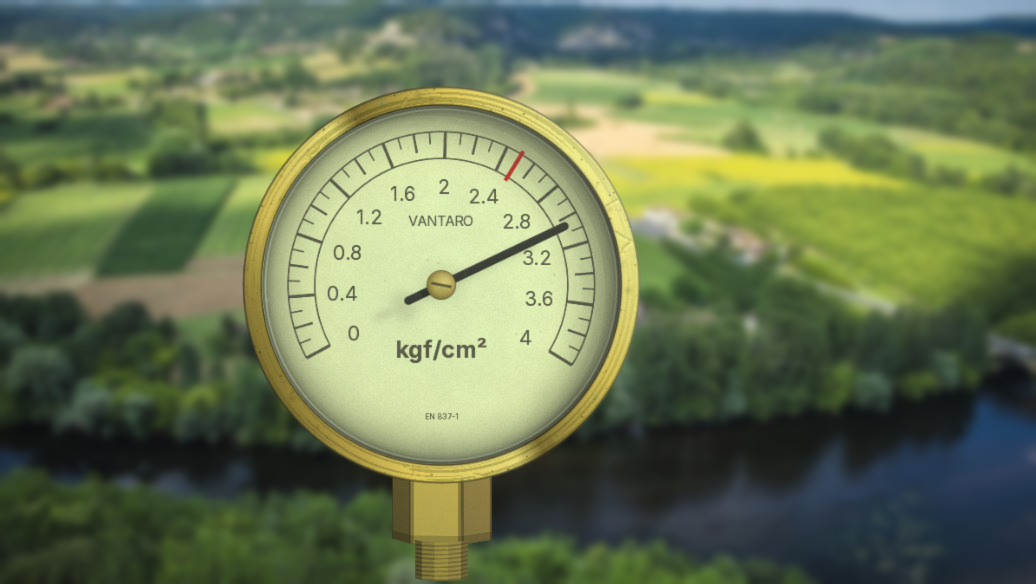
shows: 3.05 kg/cm²
